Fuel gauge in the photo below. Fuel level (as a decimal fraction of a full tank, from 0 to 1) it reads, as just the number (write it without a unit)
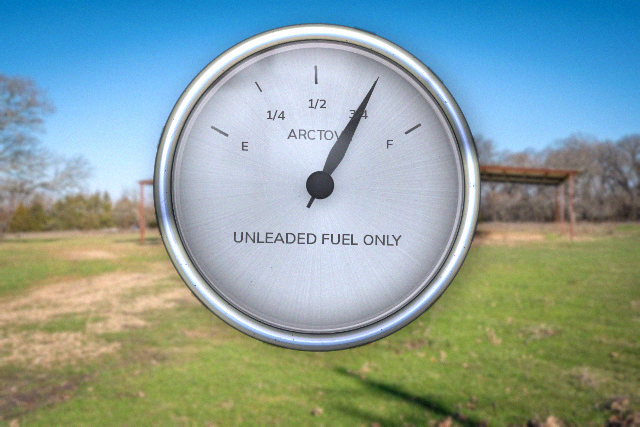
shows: 0.75
